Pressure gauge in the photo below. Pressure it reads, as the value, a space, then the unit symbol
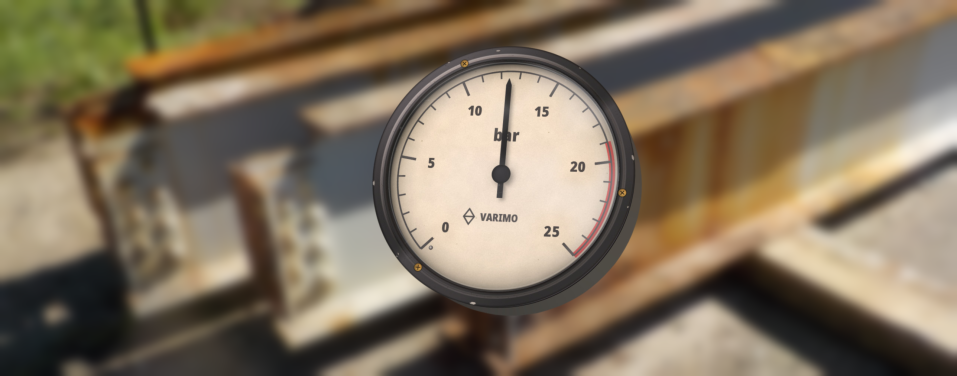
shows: 12.5 bar
